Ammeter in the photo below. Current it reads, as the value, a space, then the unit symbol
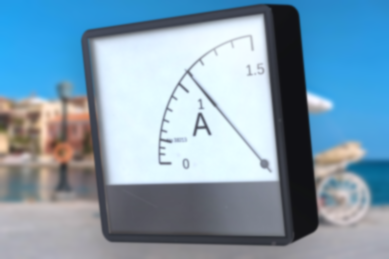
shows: 1.1 A
